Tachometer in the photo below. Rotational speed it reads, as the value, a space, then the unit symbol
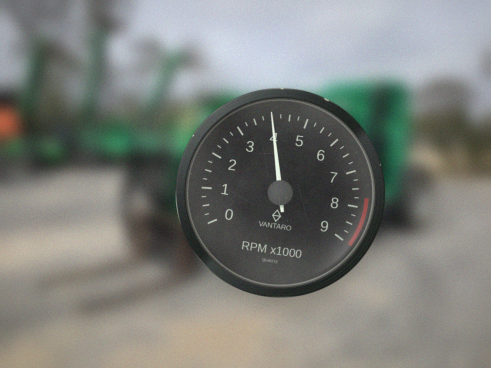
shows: 4000 rpm
